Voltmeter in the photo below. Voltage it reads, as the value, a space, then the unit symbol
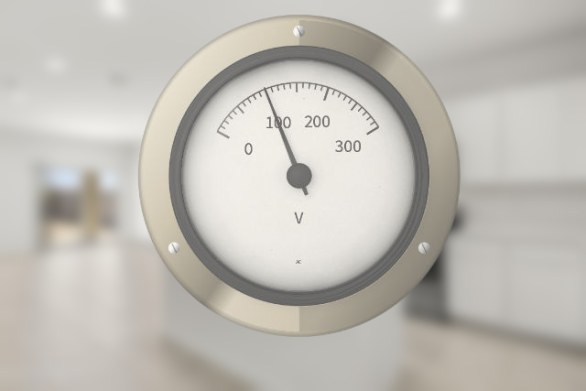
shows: 100 V
